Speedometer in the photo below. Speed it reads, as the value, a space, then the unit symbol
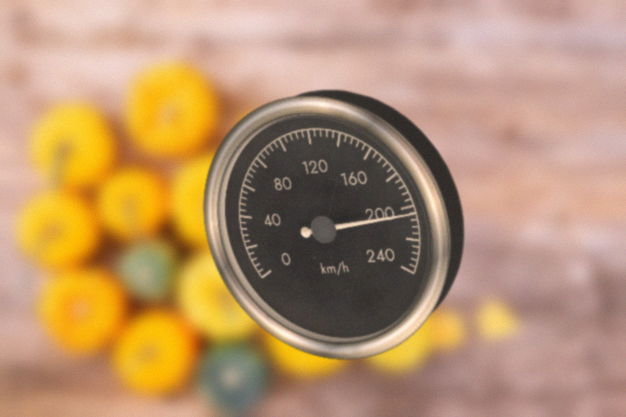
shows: 204 km/h
